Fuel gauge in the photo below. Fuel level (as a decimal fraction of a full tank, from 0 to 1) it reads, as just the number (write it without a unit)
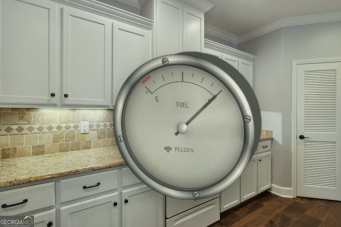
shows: 1
